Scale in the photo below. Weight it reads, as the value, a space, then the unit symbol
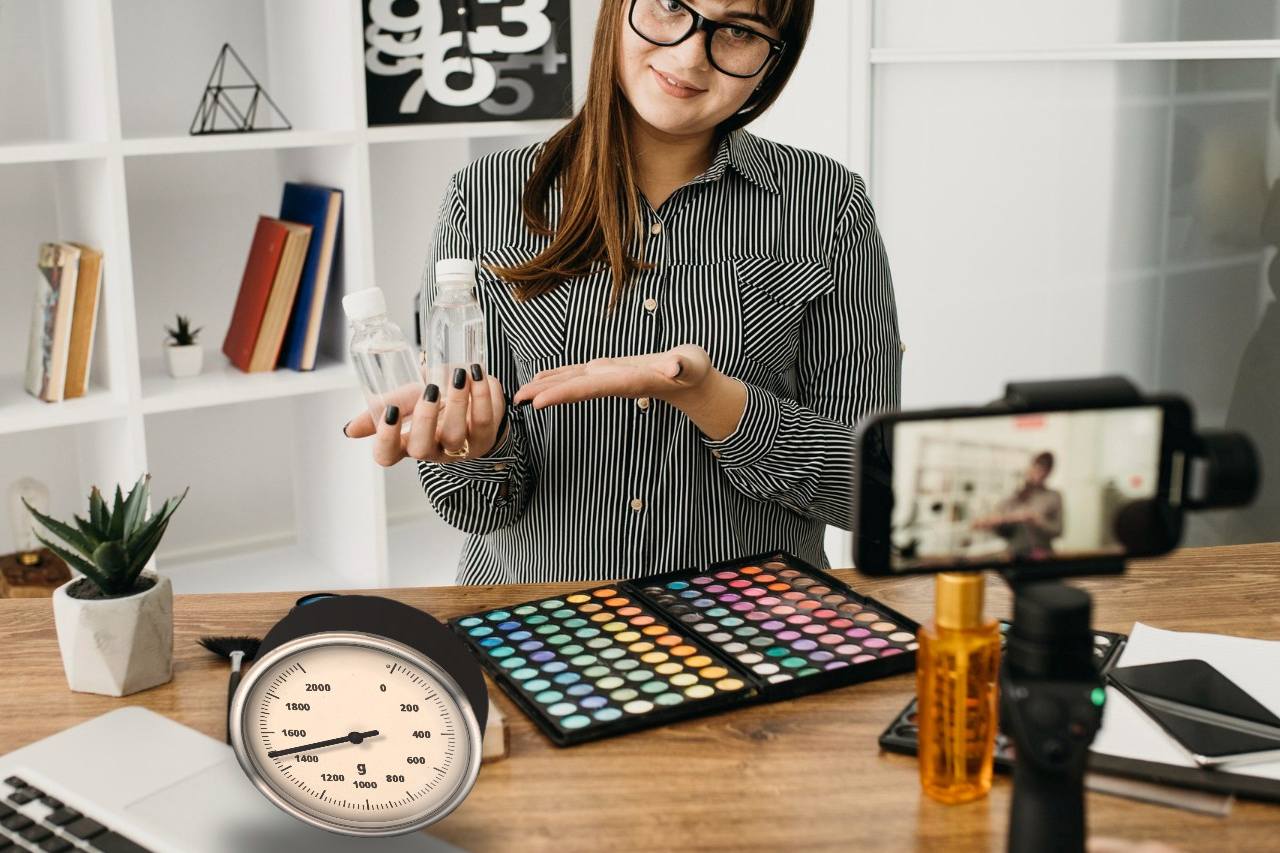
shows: 1500 g
